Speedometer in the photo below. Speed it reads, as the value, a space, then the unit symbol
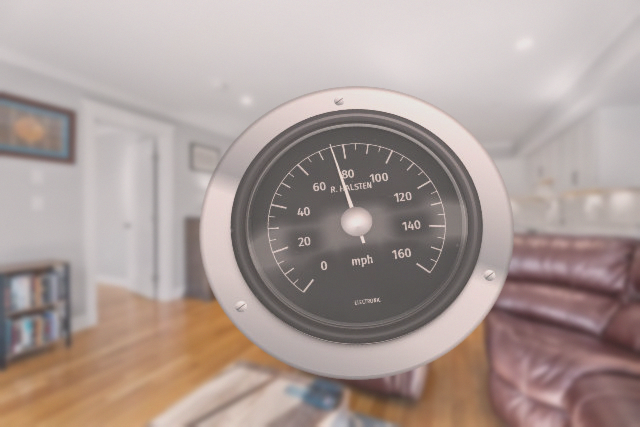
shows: 75 mph
